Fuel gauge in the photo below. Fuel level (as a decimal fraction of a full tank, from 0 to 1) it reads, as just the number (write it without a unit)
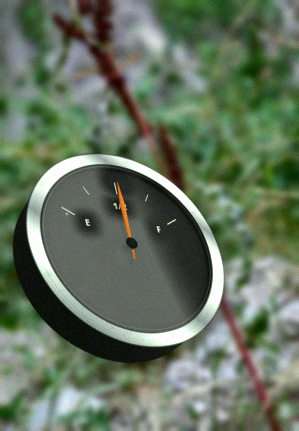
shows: 0.5
